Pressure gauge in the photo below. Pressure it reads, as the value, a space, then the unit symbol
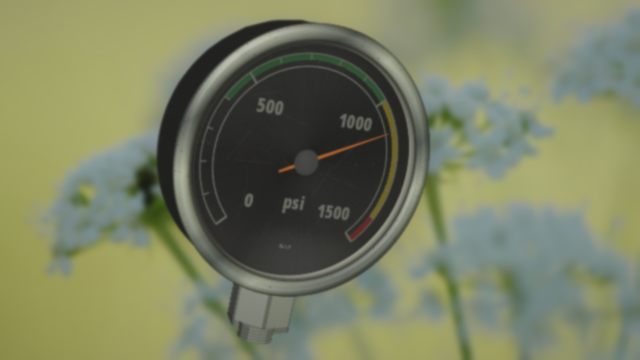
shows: 1100 psi
